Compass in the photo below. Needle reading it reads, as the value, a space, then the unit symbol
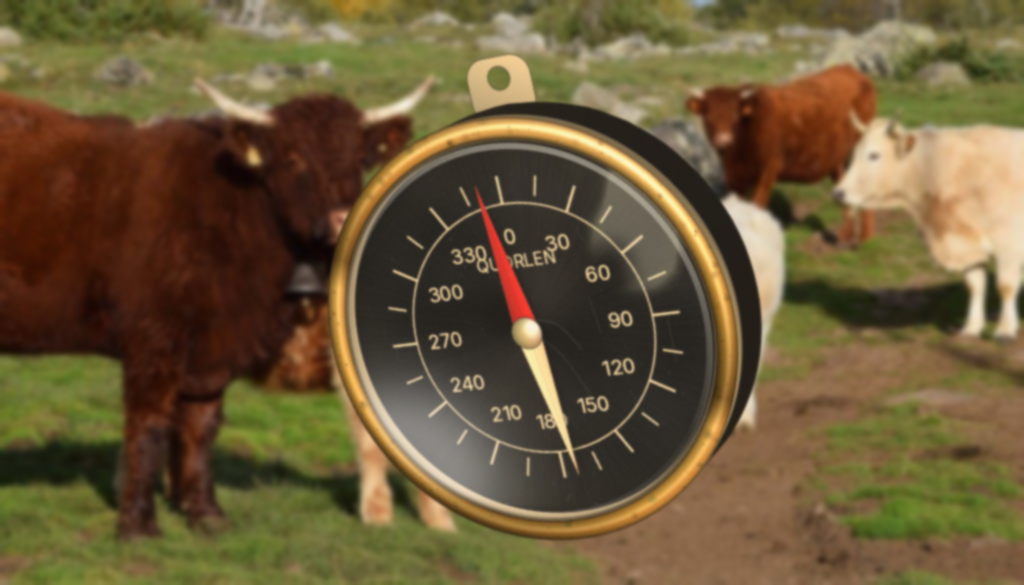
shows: 352.5 °
